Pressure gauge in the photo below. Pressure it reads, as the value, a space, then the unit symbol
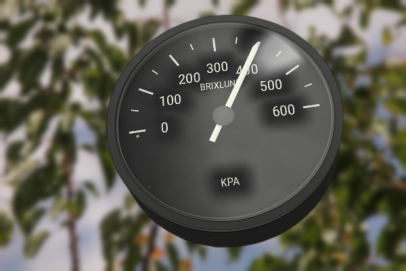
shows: 400 kPa
